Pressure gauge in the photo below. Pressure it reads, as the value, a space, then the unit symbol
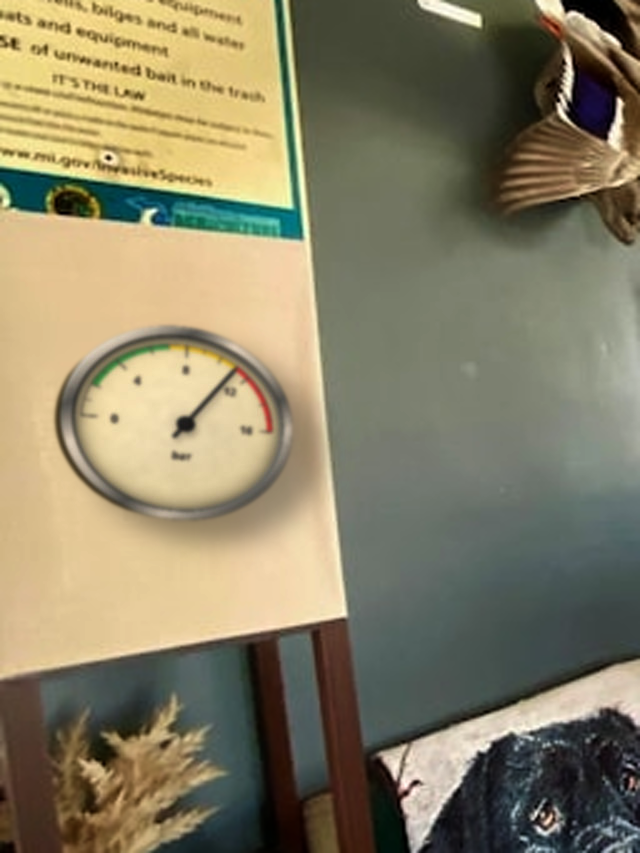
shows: 11 bar
